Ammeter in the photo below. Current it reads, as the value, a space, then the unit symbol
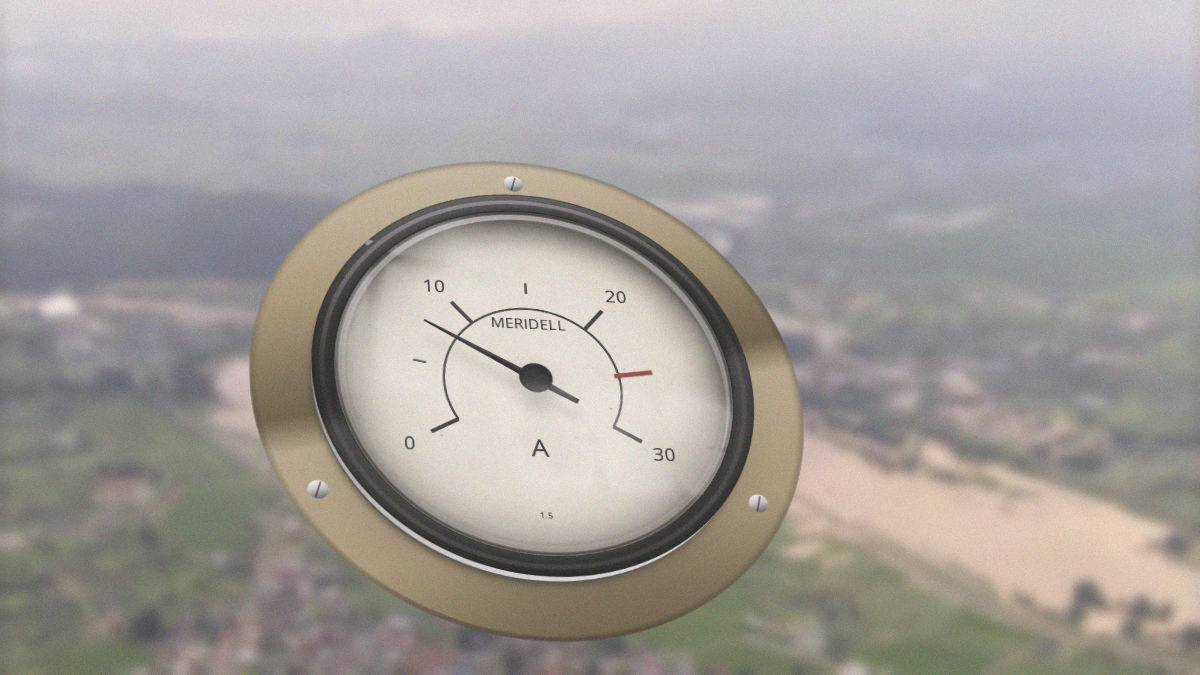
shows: 7.5 A
